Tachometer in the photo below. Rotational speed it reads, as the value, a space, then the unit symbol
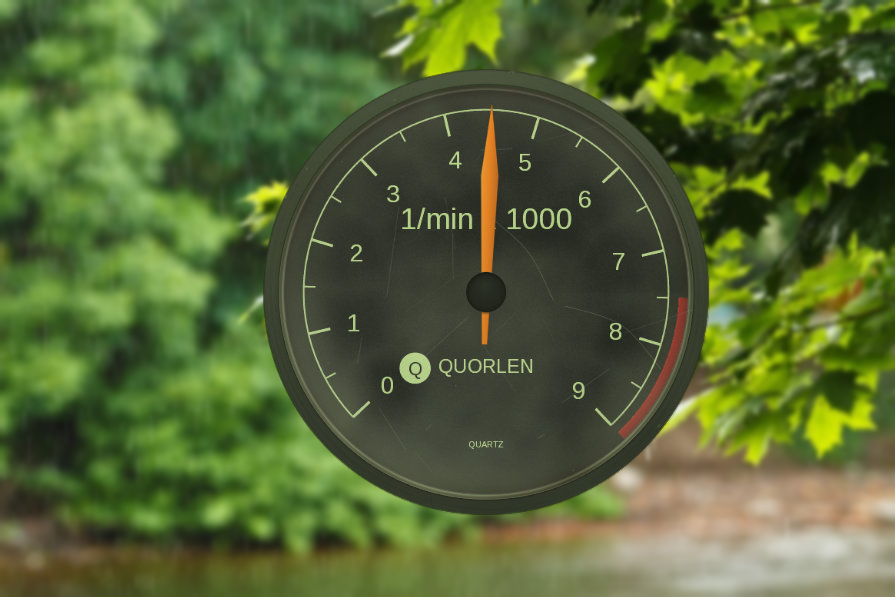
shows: 4500 rpm
